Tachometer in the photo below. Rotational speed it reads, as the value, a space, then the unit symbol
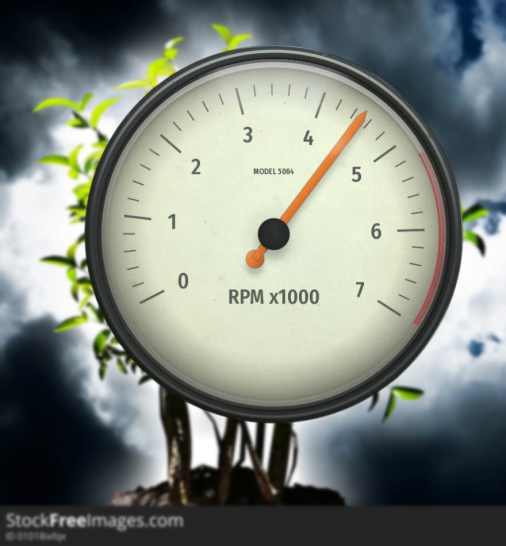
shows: 4500 rpm
